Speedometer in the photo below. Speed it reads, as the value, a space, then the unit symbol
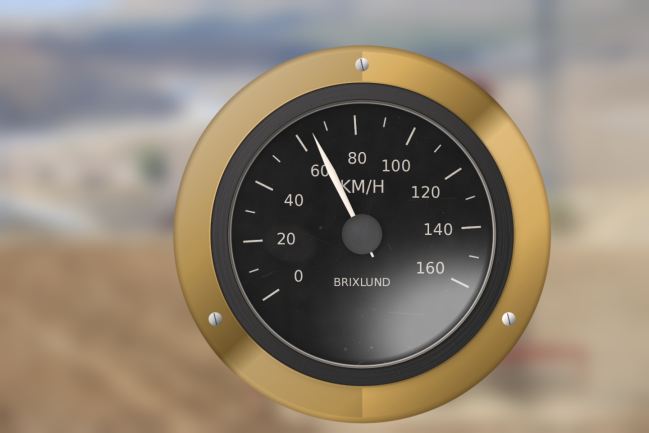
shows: 65 km/h
